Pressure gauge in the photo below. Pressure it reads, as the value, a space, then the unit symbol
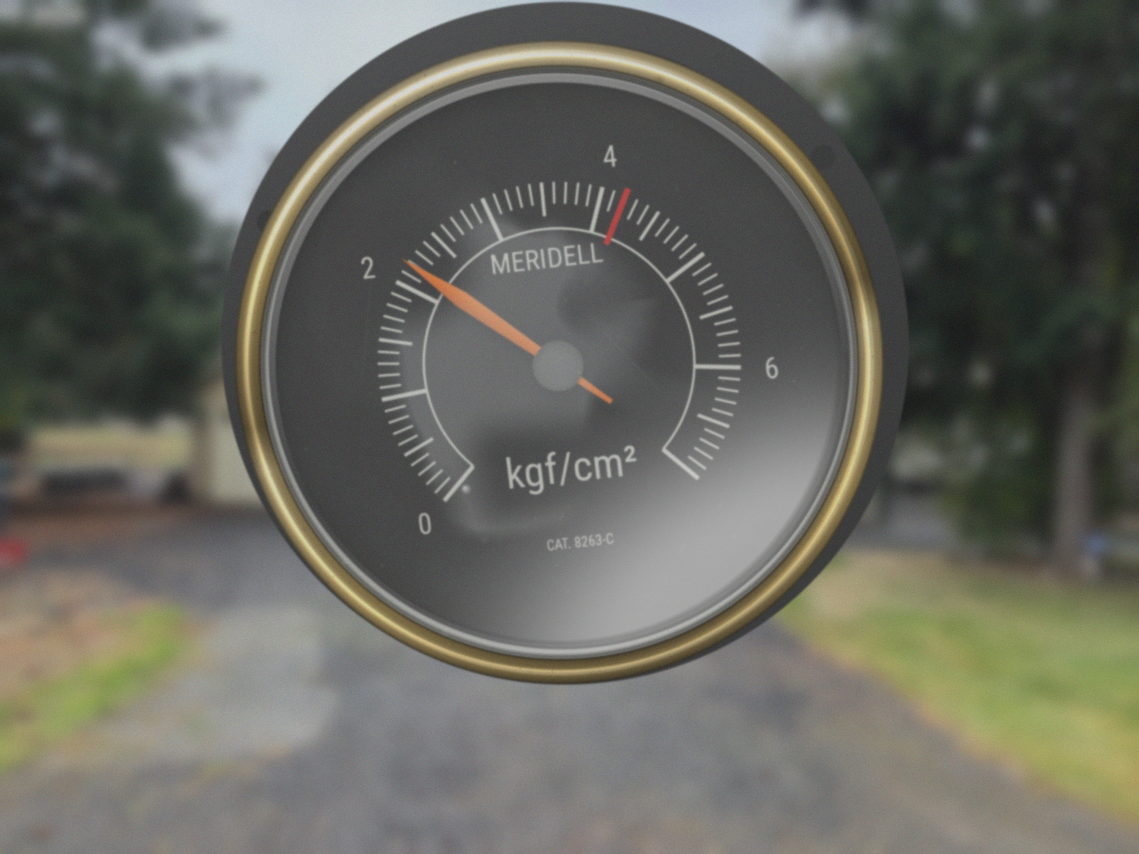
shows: 2.2 kg/cm²
